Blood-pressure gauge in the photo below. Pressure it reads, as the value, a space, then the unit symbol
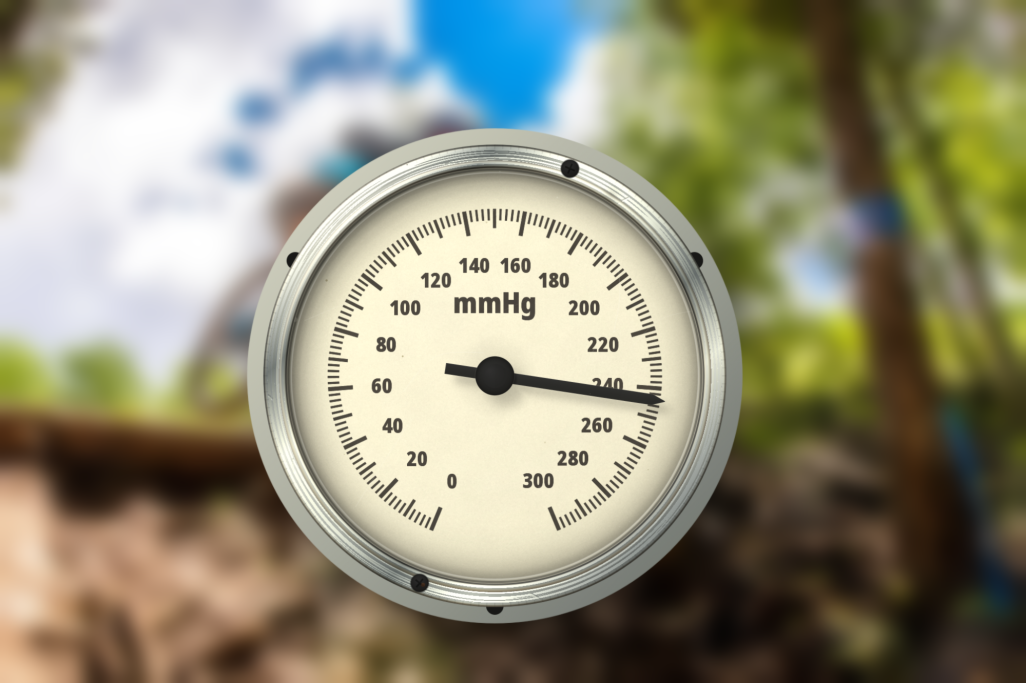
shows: 244 mmHg
